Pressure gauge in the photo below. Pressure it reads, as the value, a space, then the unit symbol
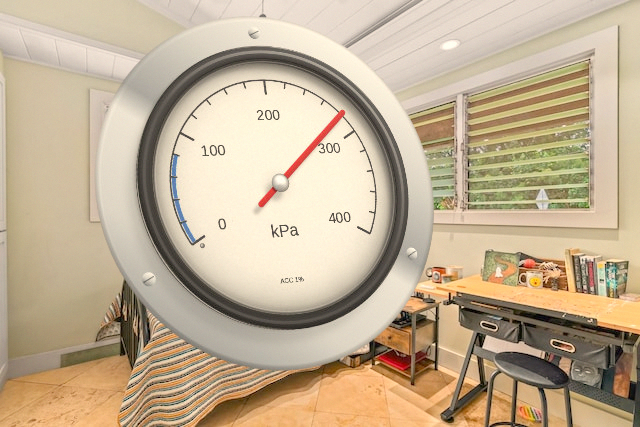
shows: 280 kPa
